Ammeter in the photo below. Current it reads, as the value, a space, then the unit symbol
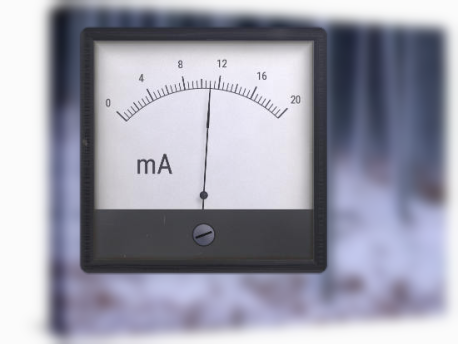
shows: 11 mA
